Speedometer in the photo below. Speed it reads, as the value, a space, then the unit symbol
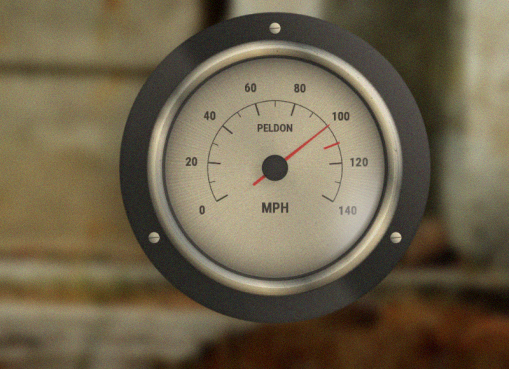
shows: 100 mph
